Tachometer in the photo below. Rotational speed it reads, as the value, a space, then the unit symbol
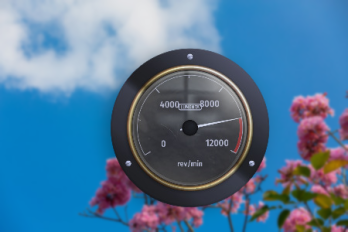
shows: 10000 rpm
